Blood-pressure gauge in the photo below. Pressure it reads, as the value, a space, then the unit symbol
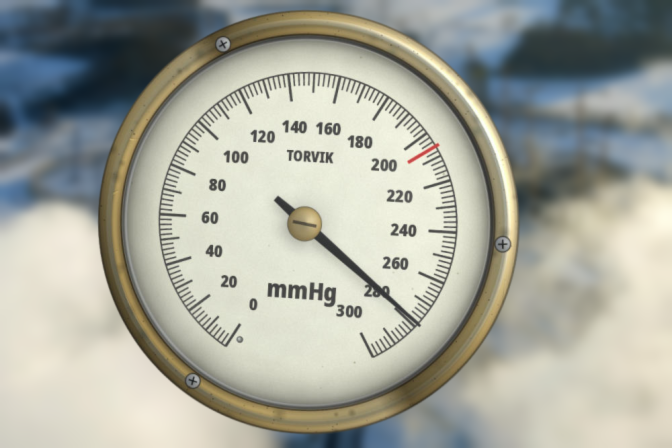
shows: 278 mmHg
